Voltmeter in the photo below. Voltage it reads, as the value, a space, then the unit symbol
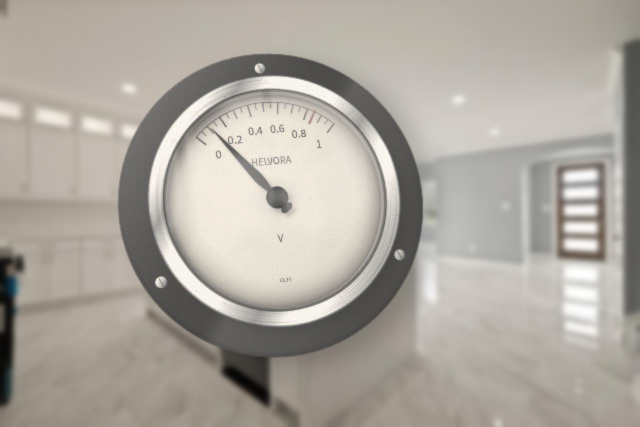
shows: 0.1 V
